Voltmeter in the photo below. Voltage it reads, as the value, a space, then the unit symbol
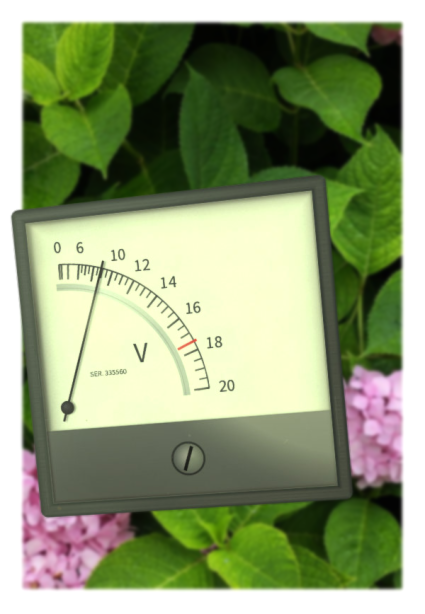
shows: 9 V
